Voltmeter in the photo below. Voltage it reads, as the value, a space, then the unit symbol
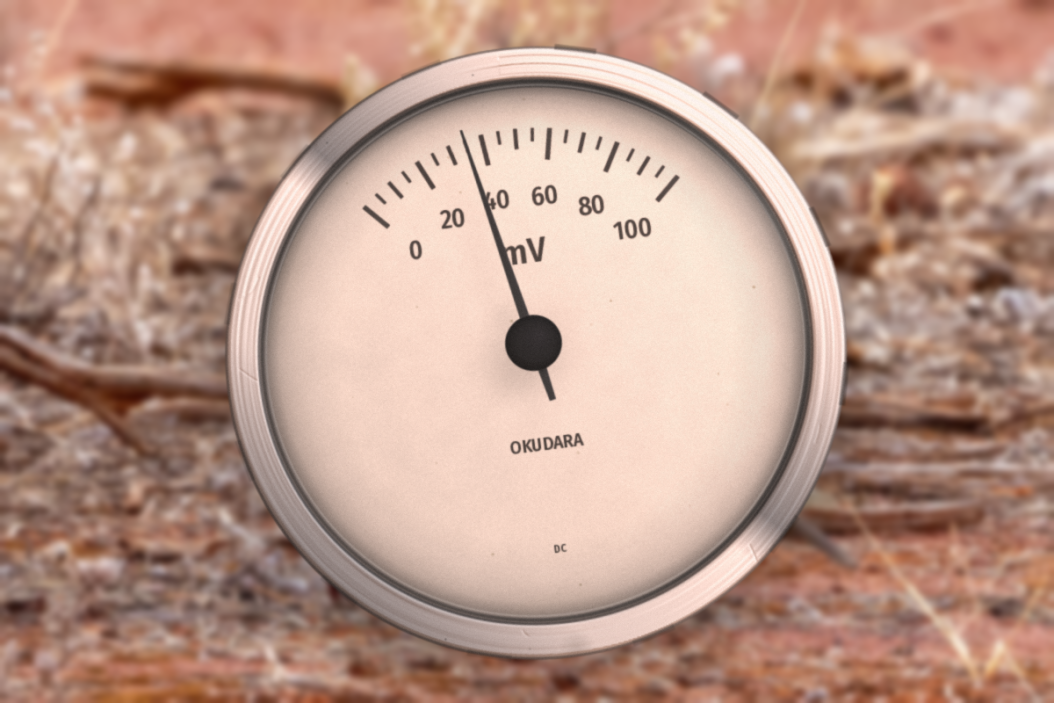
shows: 35 mV
